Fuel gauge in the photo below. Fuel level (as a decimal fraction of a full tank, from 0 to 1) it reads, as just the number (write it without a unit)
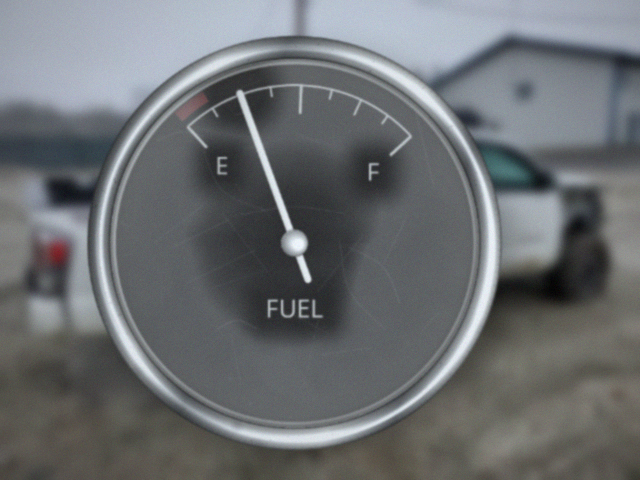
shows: 0.25
